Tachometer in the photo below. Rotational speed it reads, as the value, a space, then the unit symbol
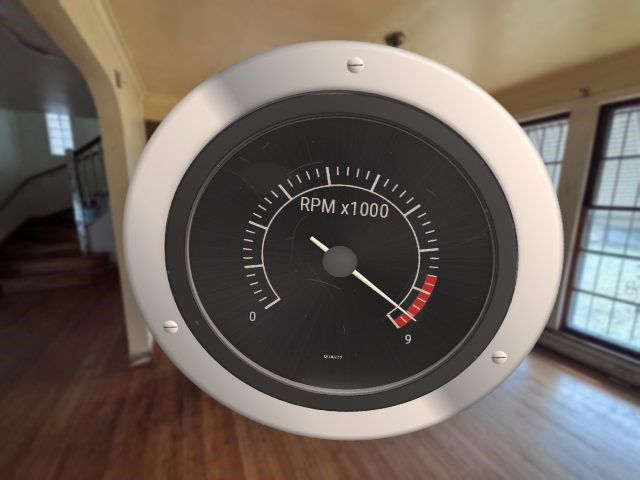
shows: 8600 rpm
